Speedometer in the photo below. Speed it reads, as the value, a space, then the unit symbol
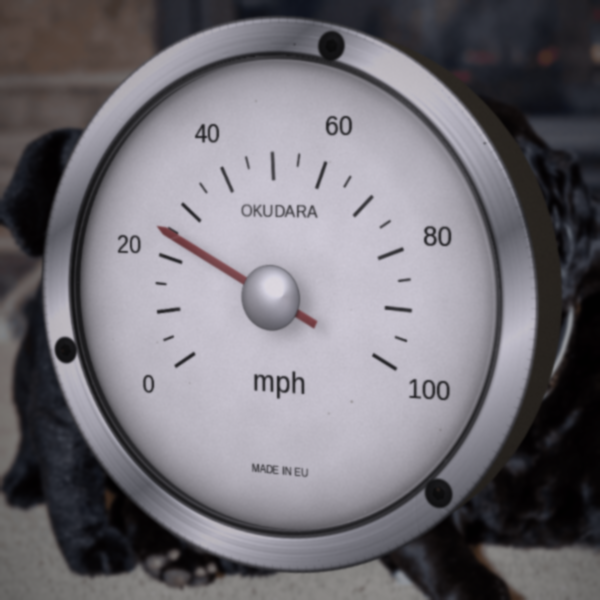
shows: 25 mph
